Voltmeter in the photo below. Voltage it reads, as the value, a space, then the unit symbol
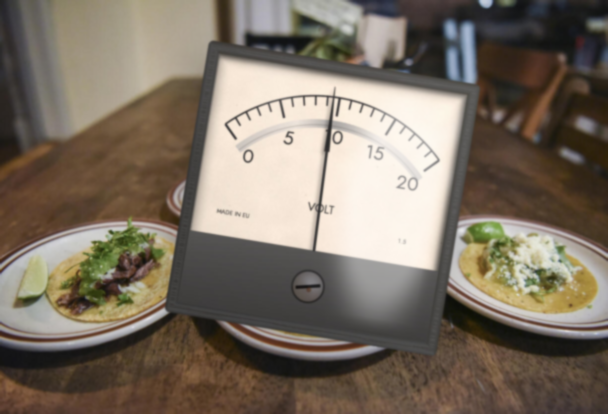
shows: 9.5 V
